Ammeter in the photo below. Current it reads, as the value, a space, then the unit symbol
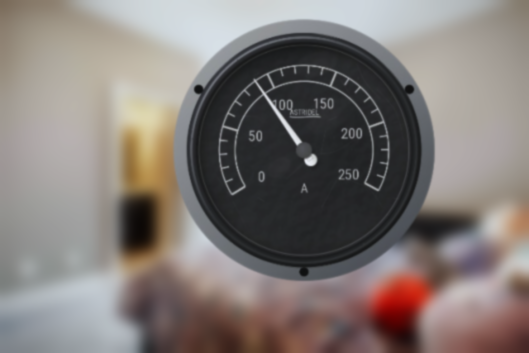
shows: 90 A
